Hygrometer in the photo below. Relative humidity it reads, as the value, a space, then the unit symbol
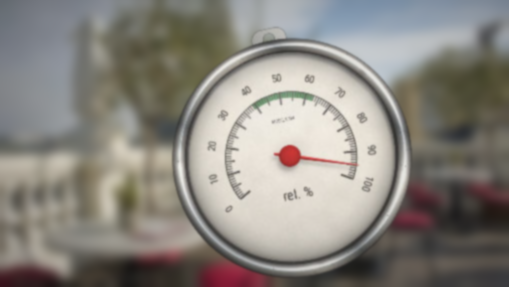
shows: 95 %
